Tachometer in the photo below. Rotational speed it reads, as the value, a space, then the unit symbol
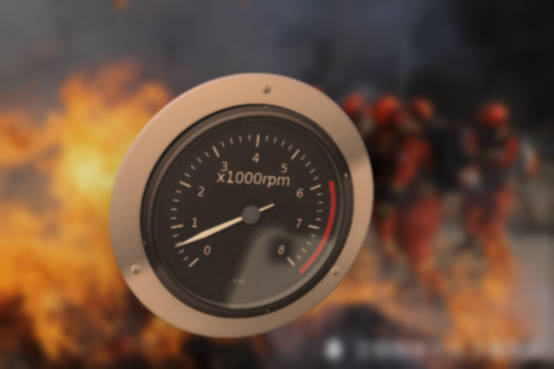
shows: 600 rpm
